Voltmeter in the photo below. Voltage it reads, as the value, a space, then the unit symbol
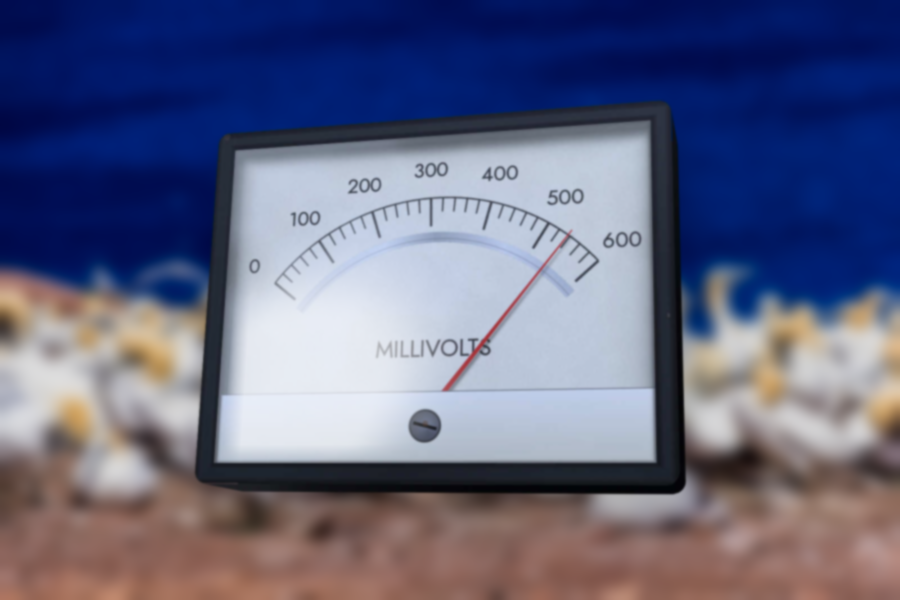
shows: 540 mV
